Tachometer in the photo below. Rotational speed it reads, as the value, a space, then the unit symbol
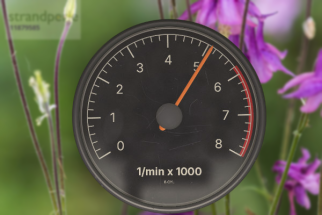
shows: 5100 rpm
